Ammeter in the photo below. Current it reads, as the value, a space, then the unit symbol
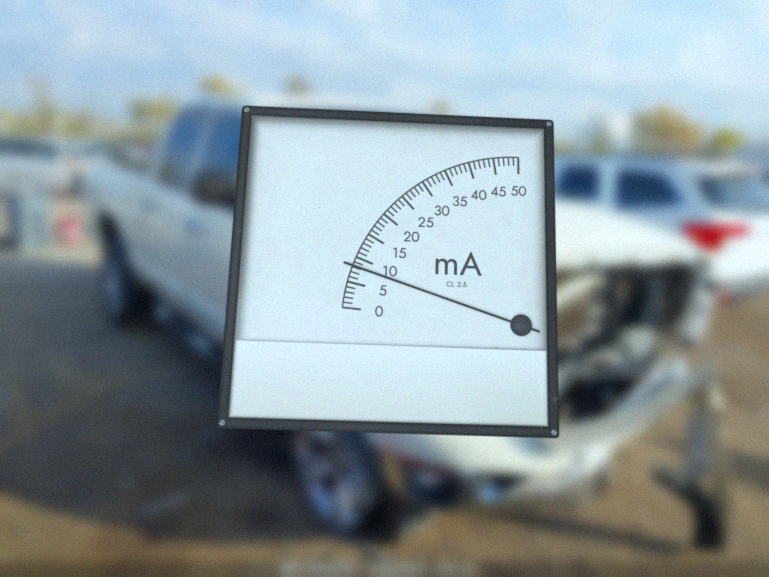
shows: 8 mA
